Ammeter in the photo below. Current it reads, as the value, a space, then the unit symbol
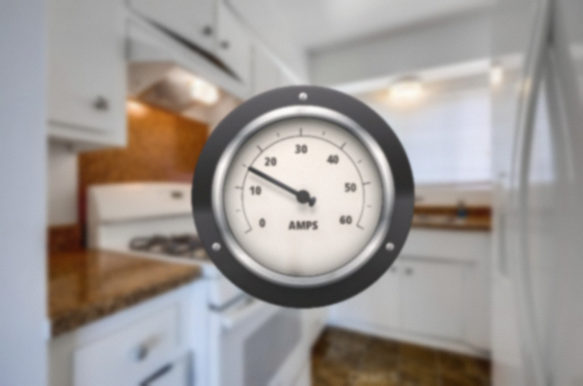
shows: 15 A
